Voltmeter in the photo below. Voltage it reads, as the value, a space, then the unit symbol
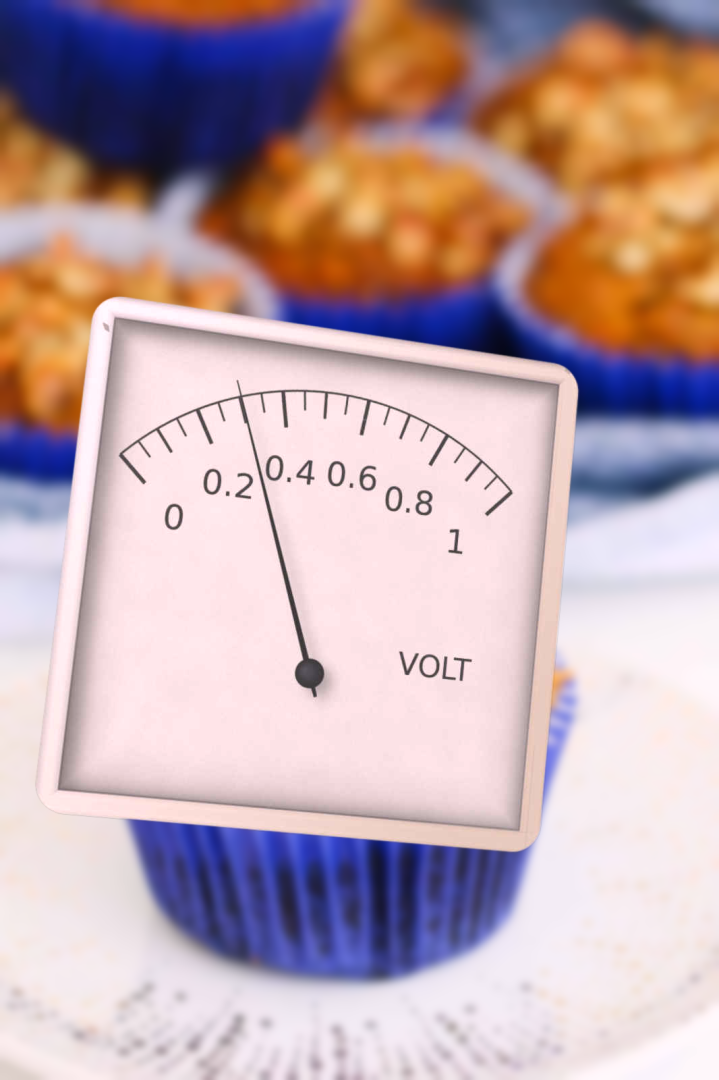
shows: 0.3 V
